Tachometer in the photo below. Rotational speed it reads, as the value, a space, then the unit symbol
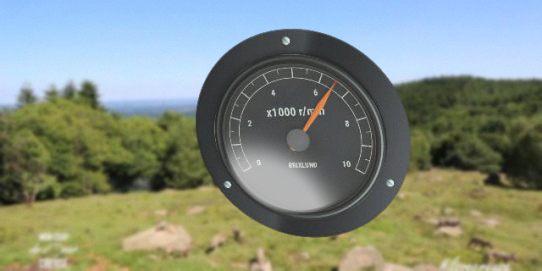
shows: 6500 rpm
